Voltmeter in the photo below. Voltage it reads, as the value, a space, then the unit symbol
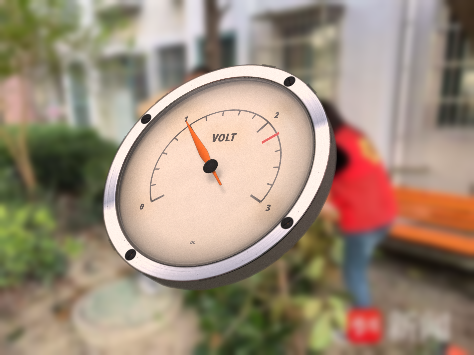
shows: 1 V
